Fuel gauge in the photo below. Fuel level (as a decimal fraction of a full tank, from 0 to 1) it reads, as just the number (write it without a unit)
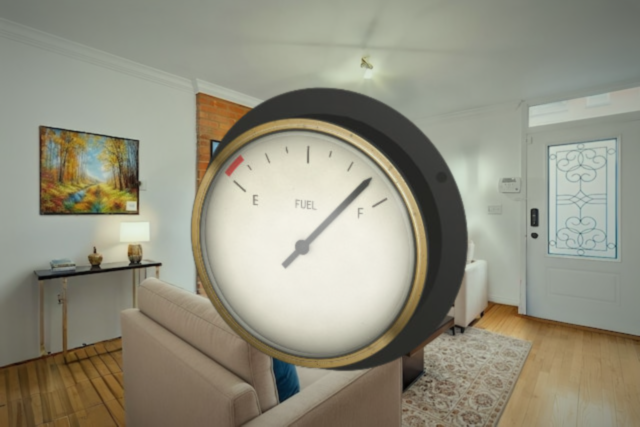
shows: 0.875
